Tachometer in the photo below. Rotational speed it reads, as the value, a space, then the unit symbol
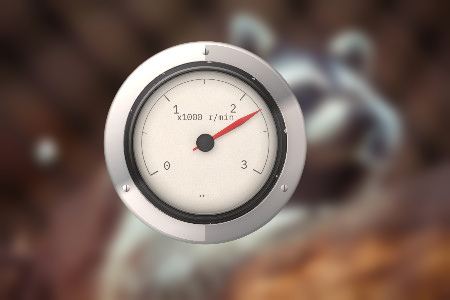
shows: 2250 rpm
